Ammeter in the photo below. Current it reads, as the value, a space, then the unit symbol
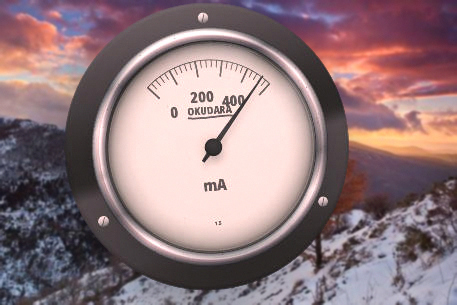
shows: 460 mA
